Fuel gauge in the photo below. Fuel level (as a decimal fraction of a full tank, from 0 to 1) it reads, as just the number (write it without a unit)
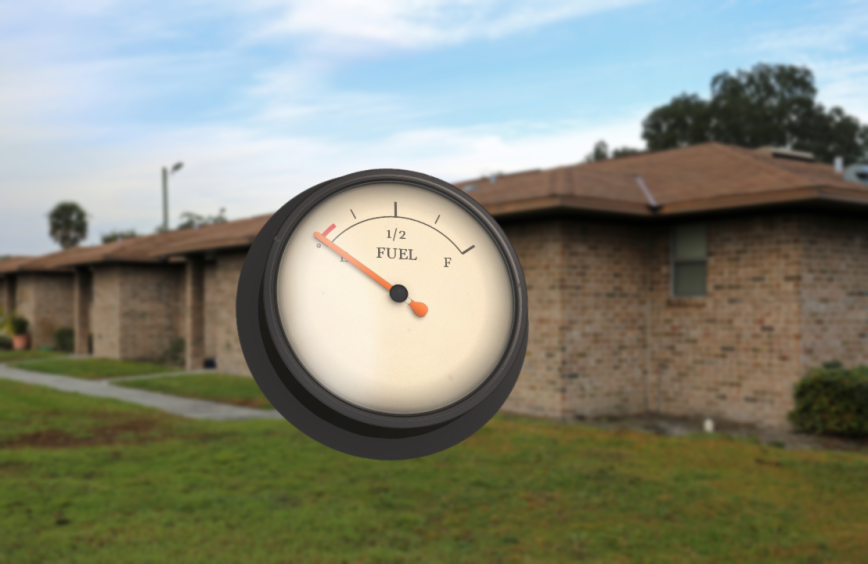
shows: 0
